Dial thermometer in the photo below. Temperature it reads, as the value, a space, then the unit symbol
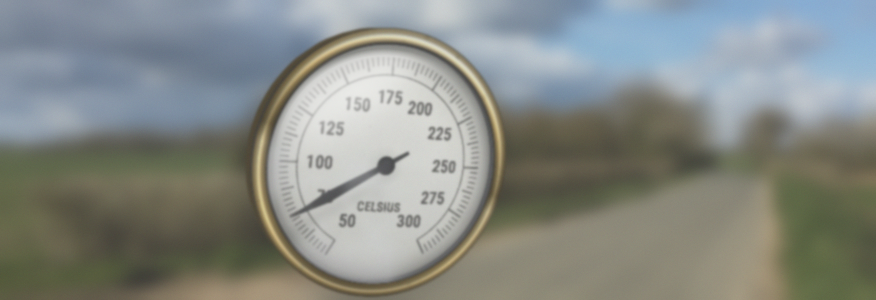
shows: 75 °C
